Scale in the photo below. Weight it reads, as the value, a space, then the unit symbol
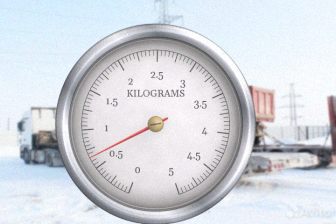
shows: 0.65 kg
